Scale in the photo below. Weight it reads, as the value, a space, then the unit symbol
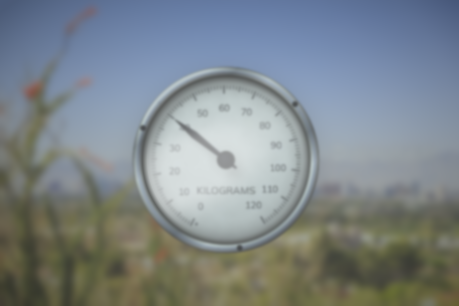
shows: 40 kg
